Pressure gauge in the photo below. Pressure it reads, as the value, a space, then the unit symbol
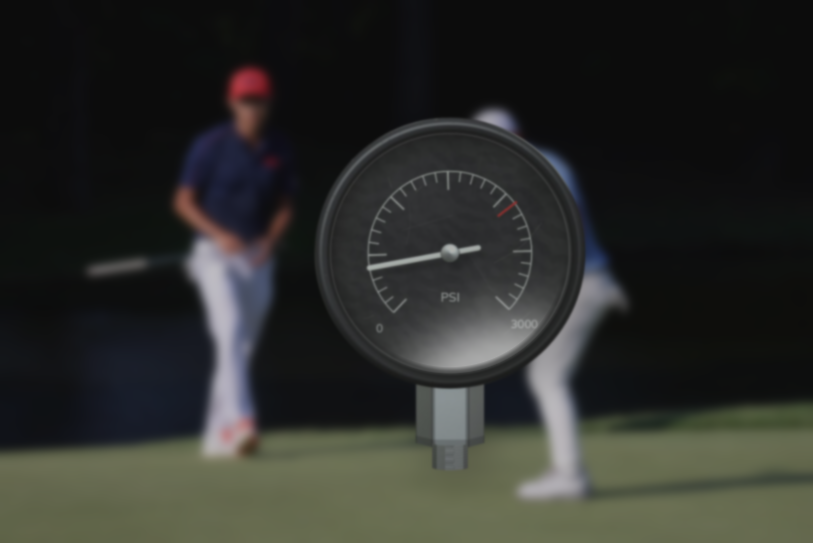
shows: 400 psi
